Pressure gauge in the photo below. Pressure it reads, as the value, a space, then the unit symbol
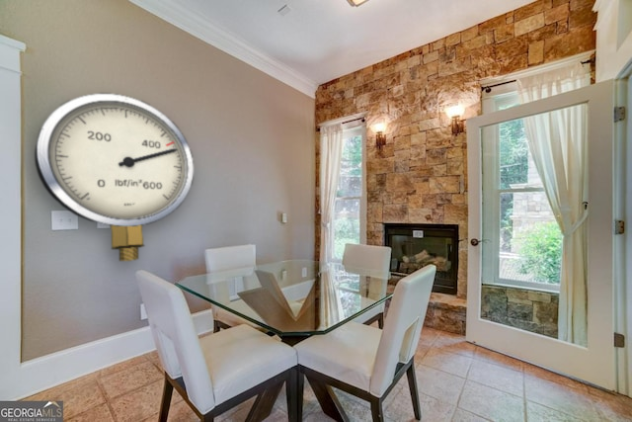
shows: 450 psi
